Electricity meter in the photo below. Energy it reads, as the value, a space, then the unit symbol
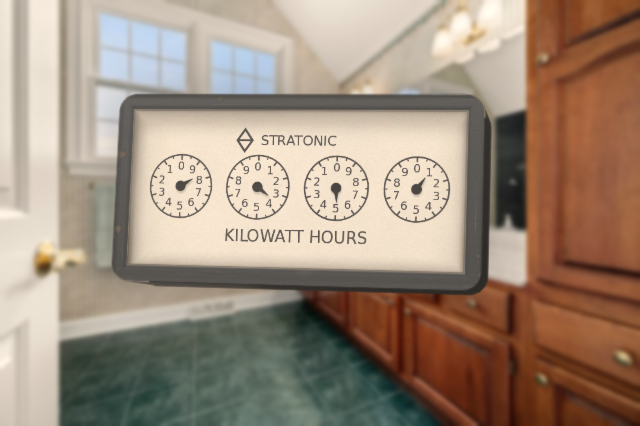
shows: 8351 kWh
